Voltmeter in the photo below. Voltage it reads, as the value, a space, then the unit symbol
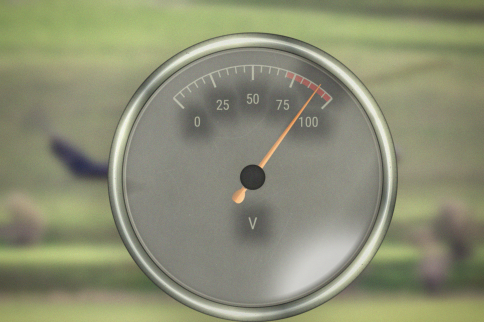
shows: 90 V
